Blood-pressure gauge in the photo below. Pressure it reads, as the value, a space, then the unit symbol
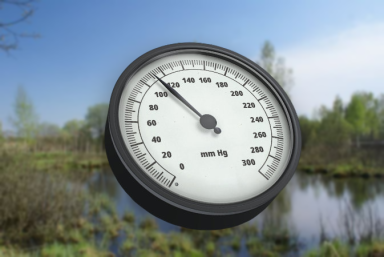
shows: 110 mmHg
